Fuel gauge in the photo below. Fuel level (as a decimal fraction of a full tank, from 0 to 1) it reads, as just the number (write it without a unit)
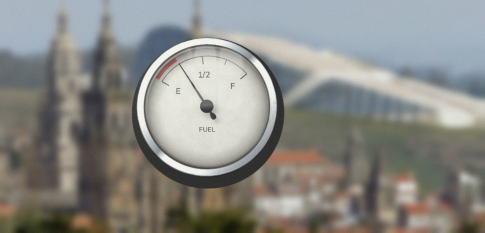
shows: 0.25
